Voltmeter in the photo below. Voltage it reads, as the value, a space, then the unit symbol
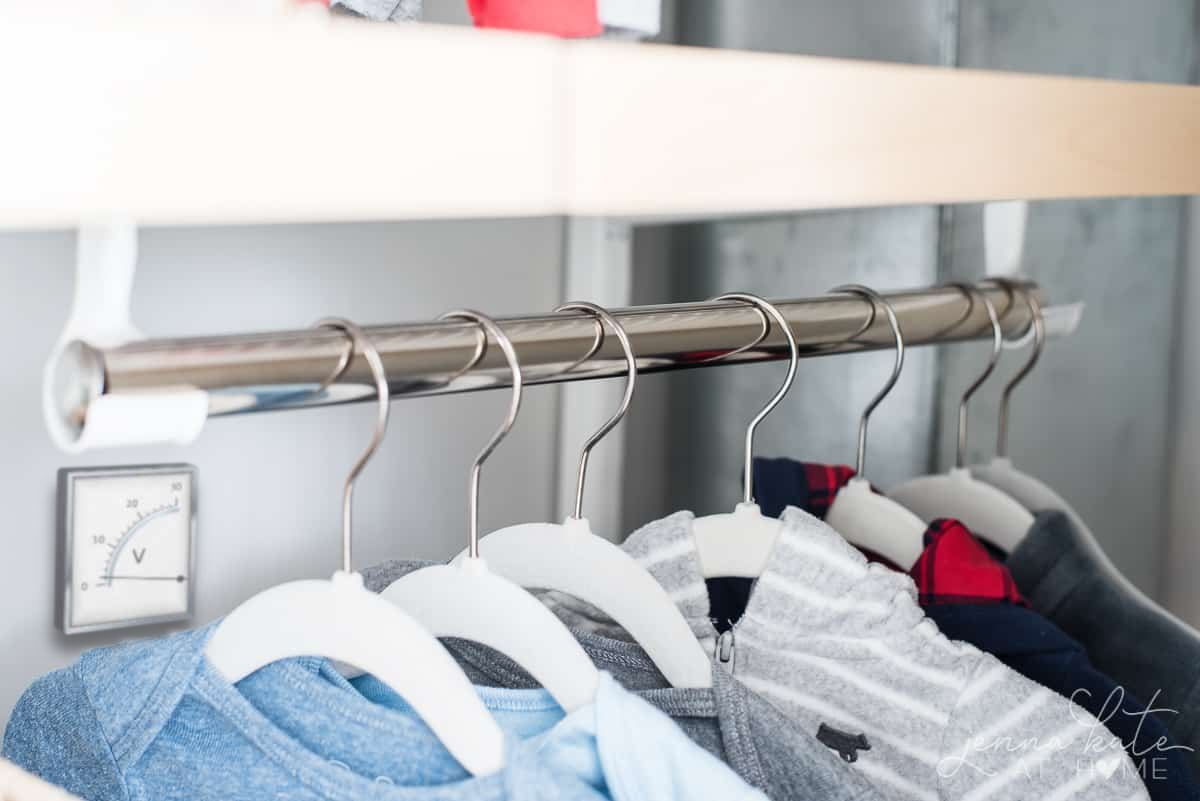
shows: 2 V
